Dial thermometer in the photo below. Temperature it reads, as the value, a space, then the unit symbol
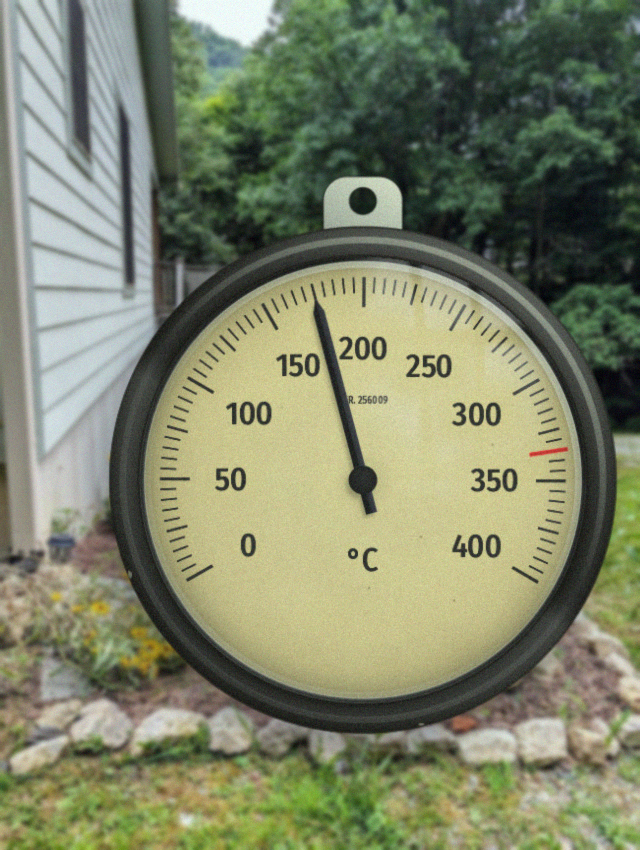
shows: 175 °C
